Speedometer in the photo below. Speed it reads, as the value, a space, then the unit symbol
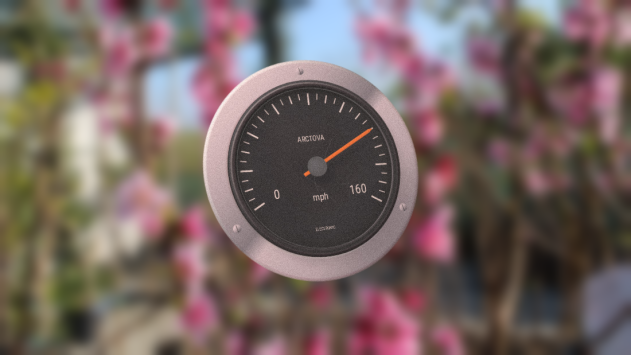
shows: 120 mph
